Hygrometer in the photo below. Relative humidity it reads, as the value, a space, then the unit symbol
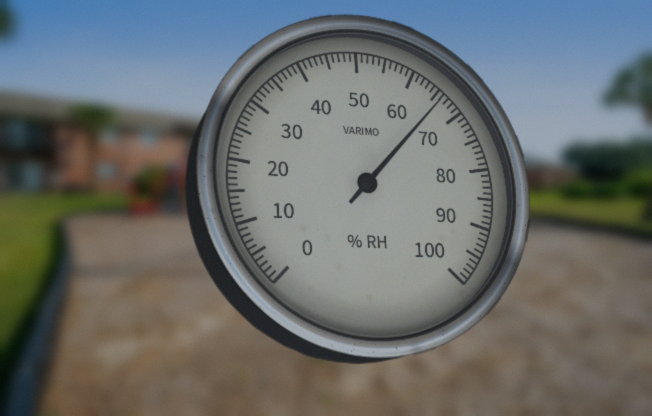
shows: 66 %
